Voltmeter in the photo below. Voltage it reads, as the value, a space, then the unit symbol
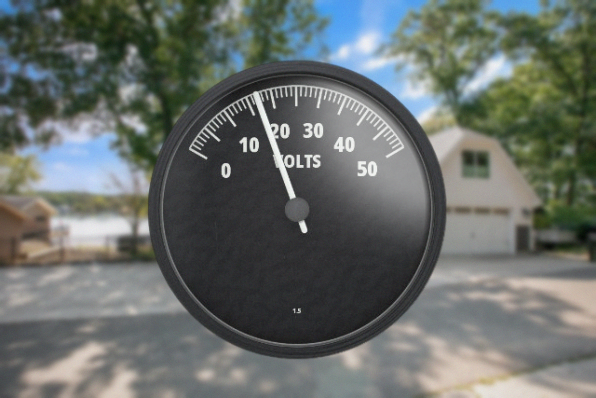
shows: 17 V
